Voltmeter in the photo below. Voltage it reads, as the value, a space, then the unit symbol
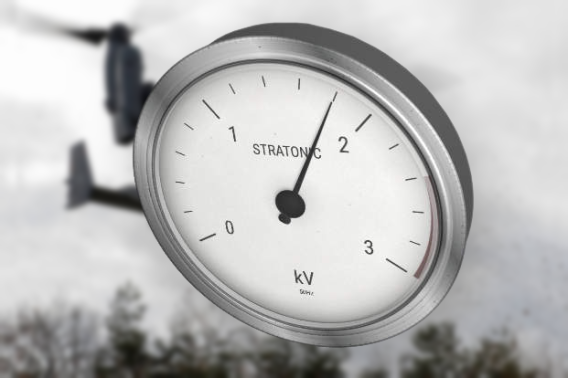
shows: 1.8 kV
